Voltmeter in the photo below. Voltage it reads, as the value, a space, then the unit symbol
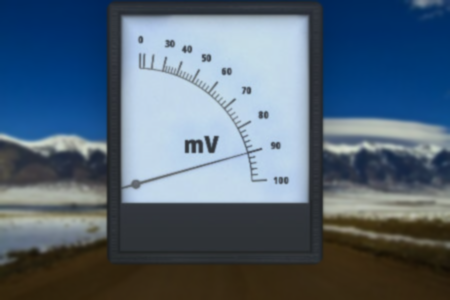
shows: 90 mV
